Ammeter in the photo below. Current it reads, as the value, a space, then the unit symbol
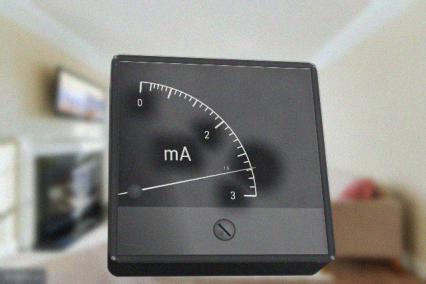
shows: 2.7 mA
